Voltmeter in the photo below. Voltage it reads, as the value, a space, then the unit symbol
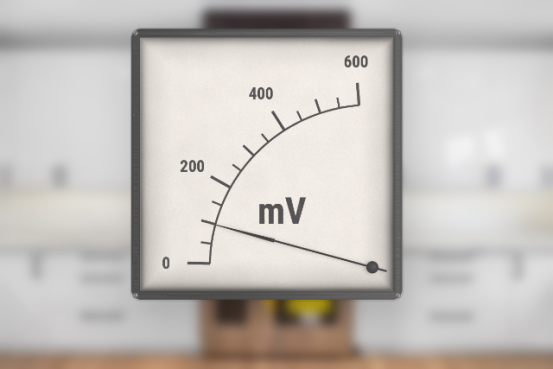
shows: 100 mV
